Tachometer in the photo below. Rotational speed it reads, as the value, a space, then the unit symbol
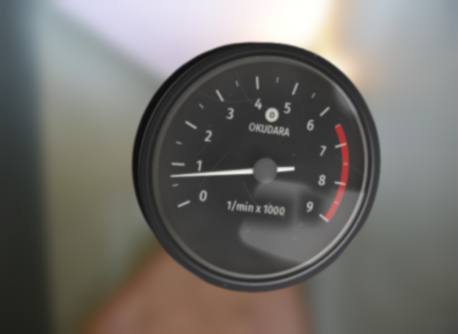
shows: 750 rpm
